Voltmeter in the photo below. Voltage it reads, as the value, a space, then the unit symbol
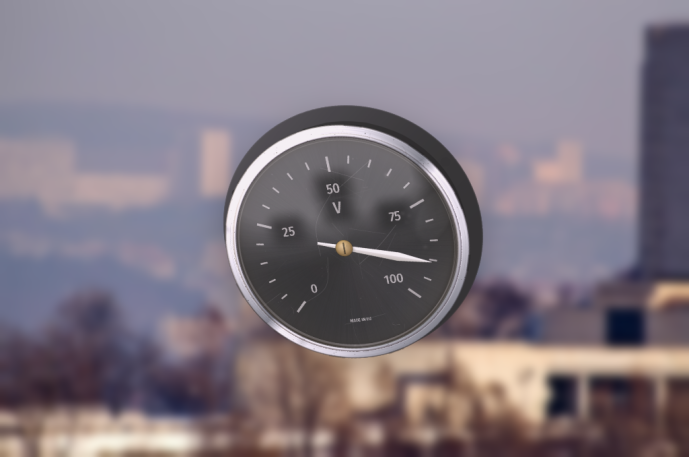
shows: 90 V
